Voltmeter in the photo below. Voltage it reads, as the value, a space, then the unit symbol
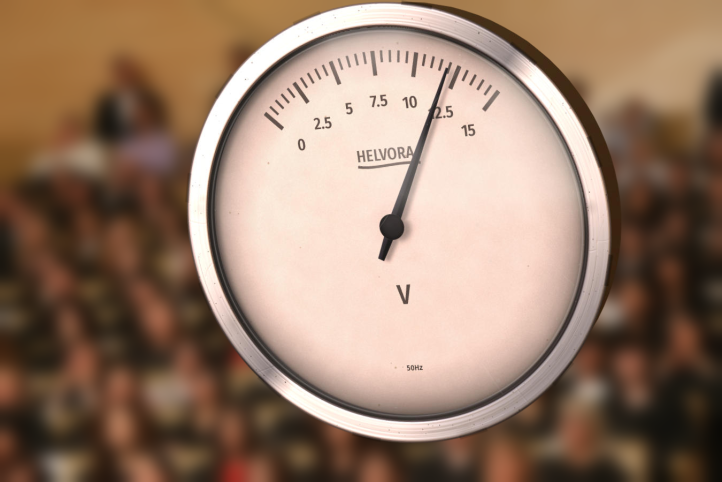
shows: 12 V
